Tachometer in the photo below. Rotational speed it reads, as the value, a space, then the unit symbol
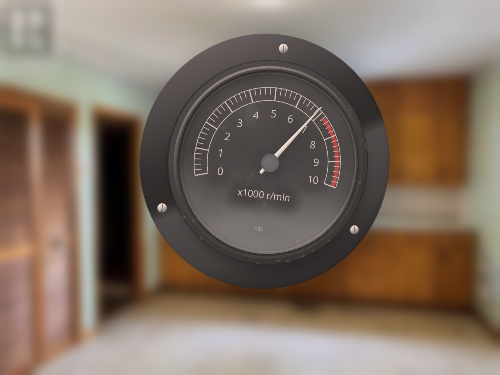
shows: 6800 rpm
